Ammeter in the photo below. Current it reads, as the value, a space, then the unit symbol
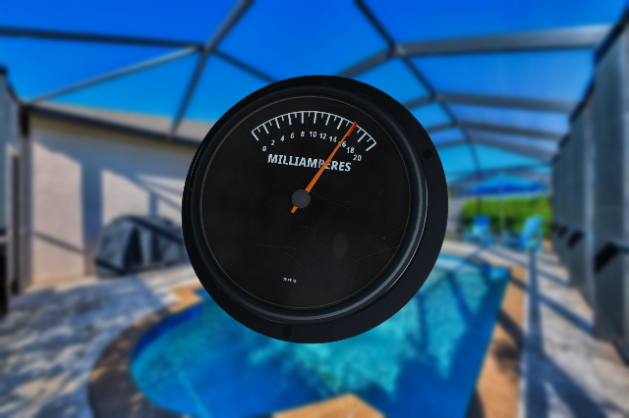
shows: 16 mA
